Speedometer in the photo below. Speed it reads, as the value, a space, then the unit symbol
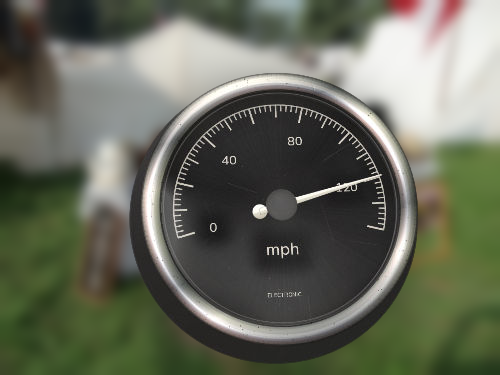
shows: 120 mph
